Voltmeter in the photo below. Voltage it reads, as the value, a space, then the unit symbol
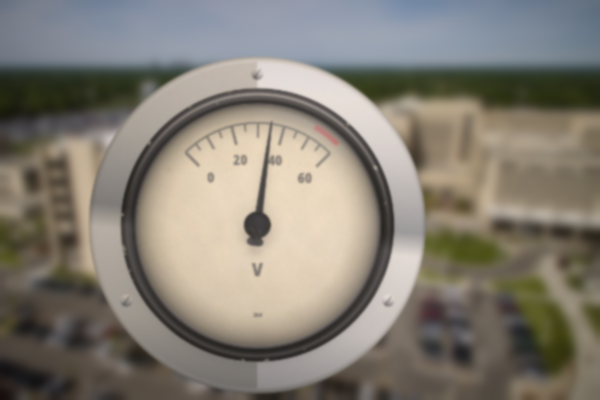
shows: 35 V
